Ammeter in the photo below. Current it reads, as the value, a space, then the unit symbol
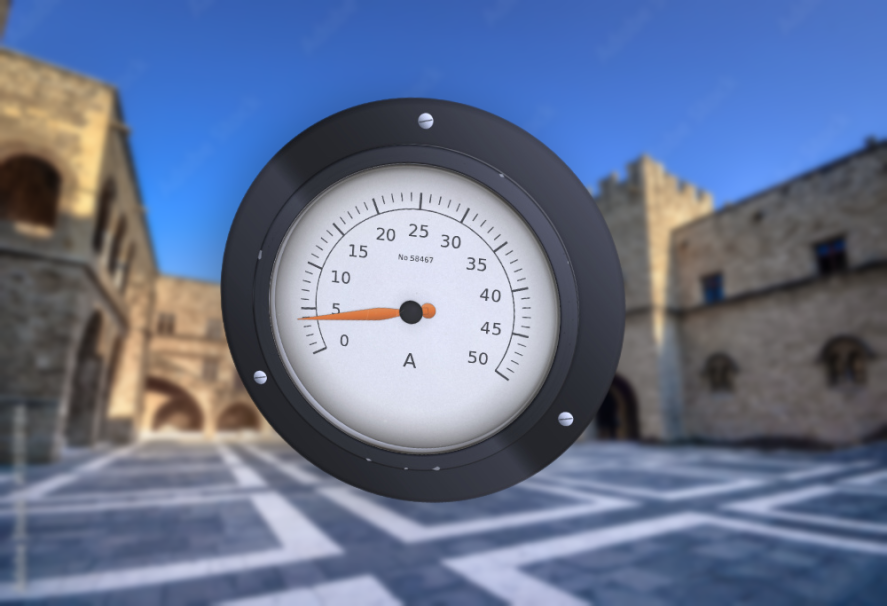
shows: 4 A
